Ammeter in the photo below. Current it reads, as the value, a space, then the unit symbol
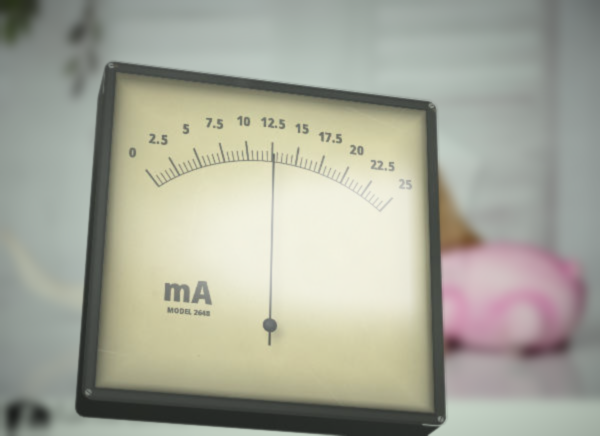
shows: 12.5 mA
